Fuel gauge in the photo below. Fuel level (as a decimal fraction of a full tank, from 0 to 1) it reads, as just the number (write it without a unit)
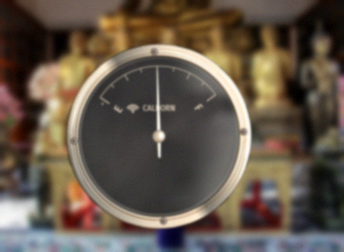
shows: 0.5
